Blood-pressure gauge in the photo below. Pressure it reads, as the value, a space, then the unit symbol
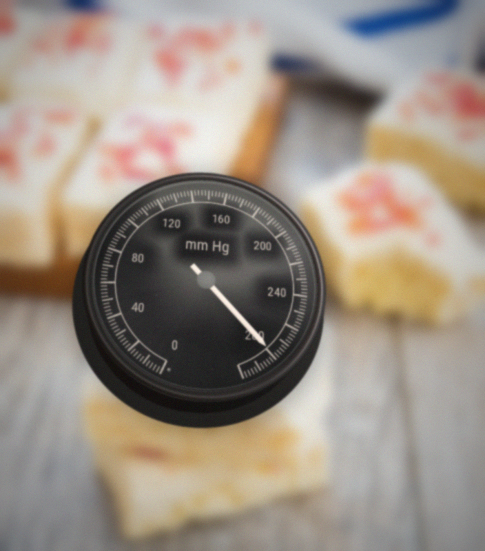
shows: 280 mmHg
